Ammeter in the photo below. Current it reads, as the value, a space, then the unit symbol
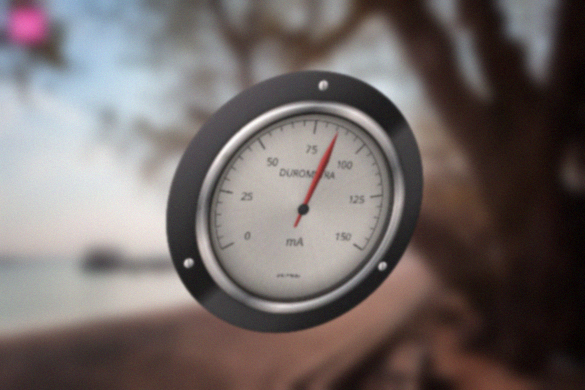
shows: 85 mA
